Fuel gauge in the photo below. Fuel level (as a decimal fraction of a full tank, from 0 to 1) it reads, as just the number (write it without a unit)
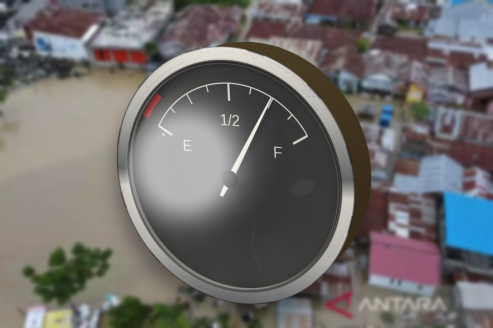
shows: 0.75
